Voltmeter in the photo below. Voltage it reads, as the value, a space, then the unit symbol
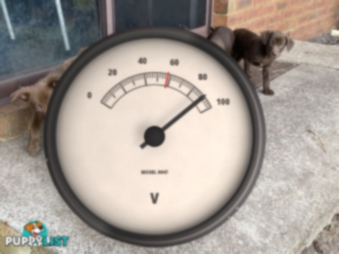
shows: 90 V
